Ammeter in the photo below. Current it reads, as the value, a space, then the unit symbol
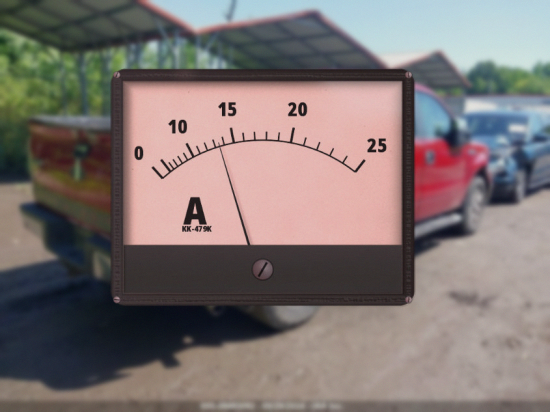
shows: 13.5 A
